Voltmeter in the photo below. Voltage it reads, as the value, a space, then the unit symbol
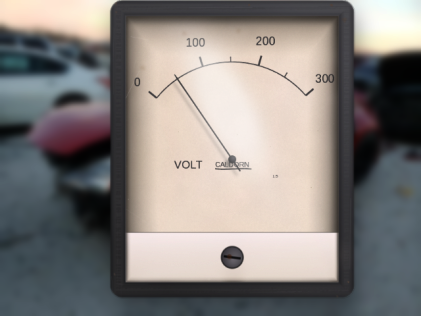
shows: 50 V
